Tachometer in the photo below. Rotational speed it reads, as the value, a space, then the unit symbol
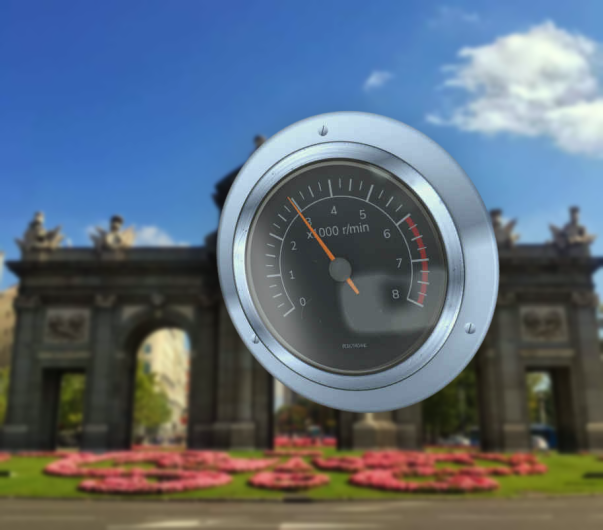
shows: 3000 rpm
